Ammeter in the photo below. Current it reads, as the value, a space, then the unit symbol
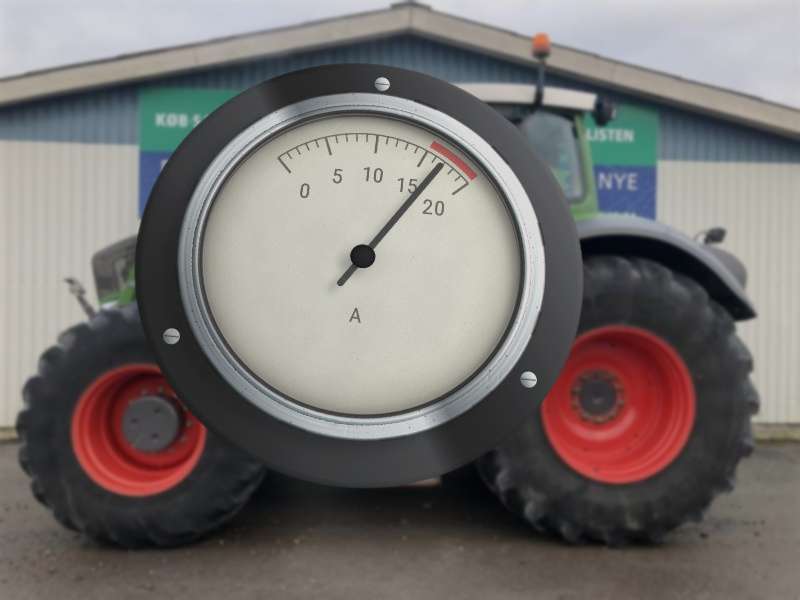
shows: 17 A
